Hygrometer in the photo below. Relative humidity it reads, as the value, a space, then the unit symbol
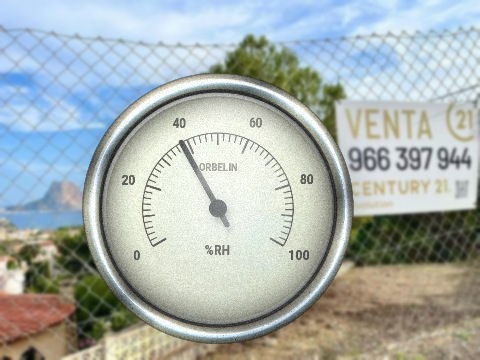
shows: 38 %
